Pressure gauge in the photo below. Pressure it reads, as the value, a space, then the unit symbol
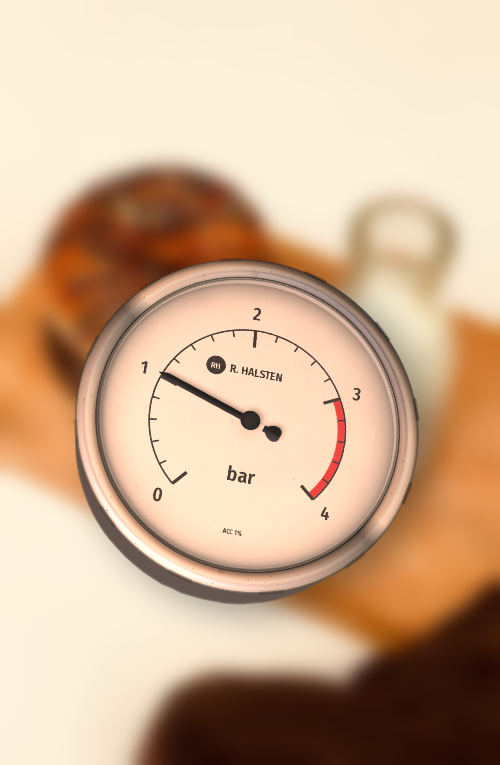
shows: 1 bar
